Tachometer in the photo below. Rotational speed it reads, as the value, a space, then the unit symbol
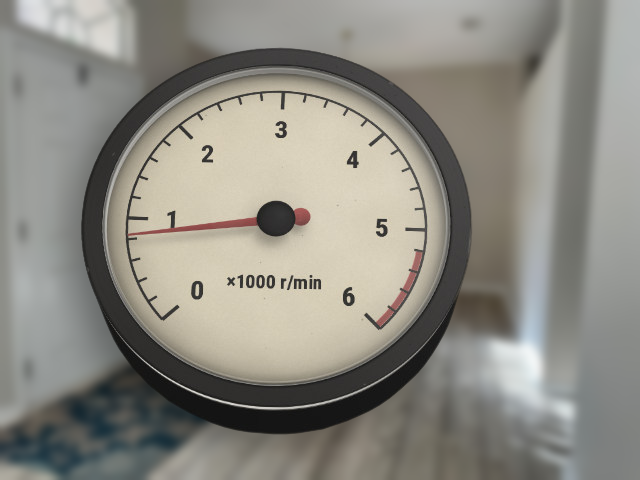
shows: 800 rpm
